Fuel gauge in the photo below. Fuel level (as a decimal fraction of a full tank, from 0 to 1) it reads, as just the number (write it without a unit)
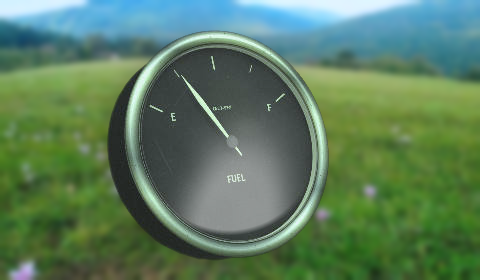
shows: 0.25
